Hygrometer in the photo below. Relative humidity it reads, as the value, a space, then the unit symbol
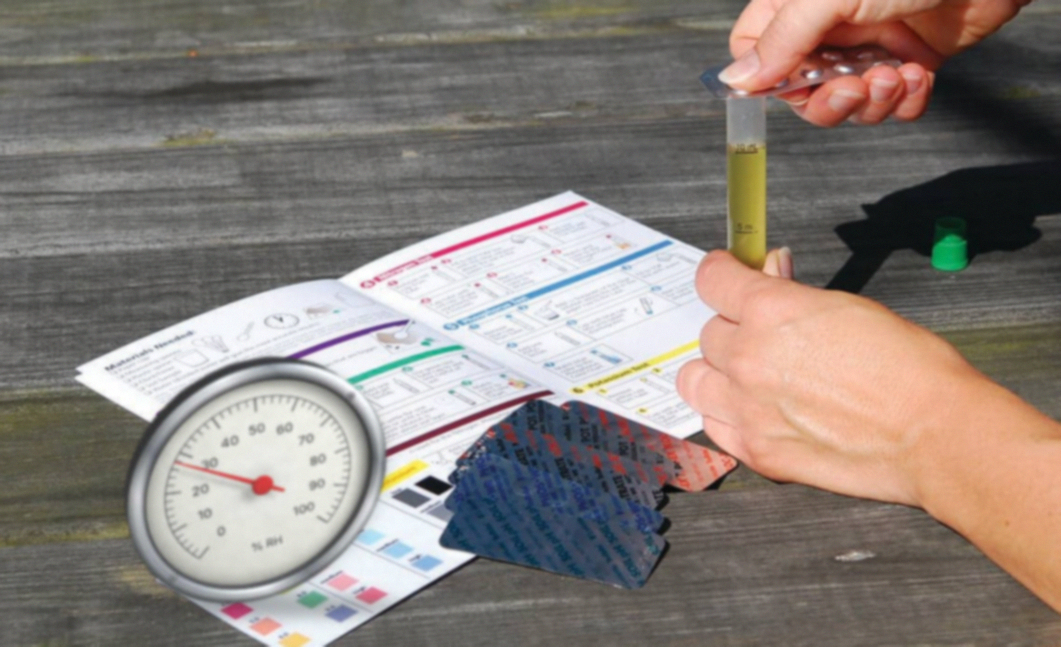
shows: 28 %
